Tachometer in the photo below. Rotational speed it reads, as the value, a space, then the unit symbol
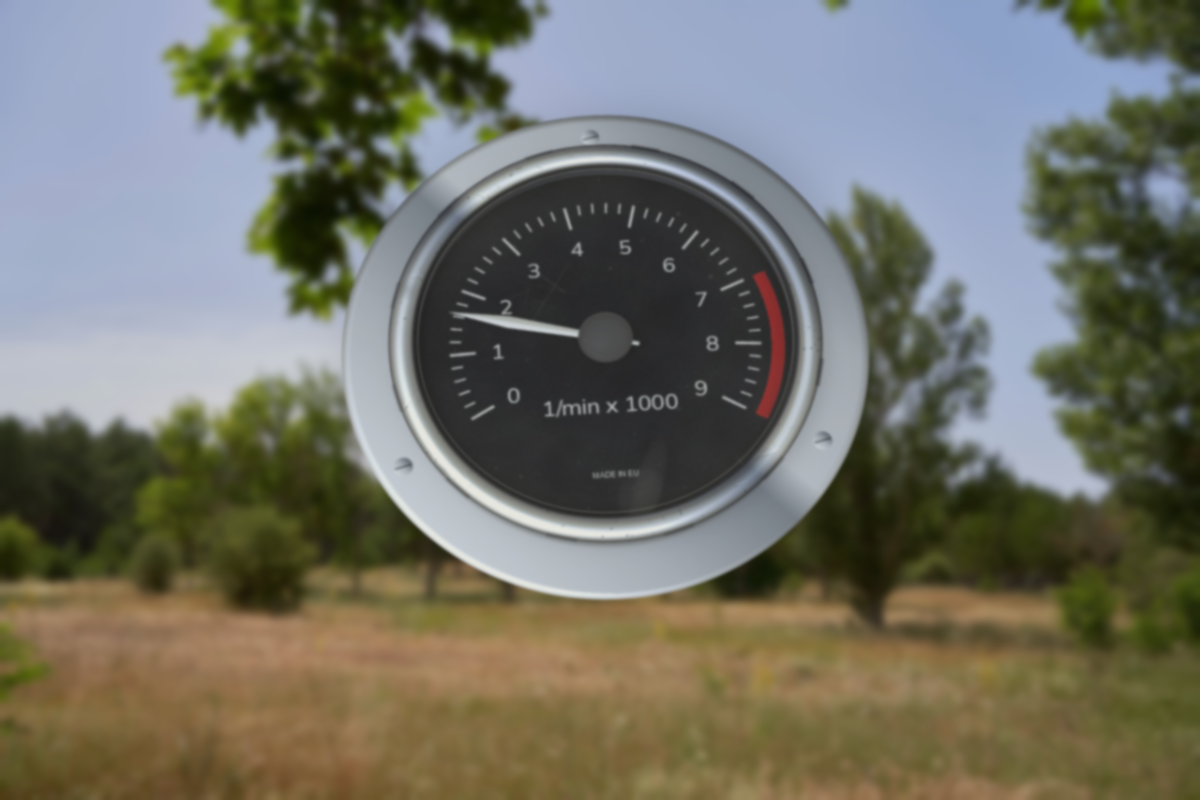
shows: 1600 rpm
